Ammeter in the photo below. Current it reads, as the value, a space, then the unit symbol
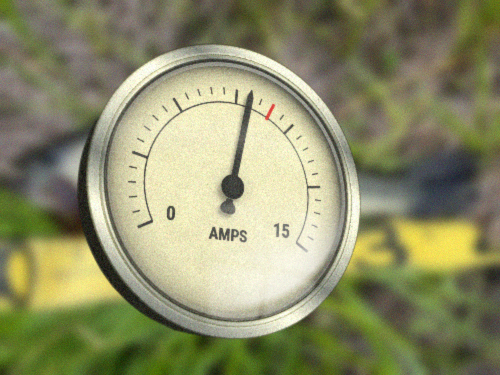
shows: 8 A
